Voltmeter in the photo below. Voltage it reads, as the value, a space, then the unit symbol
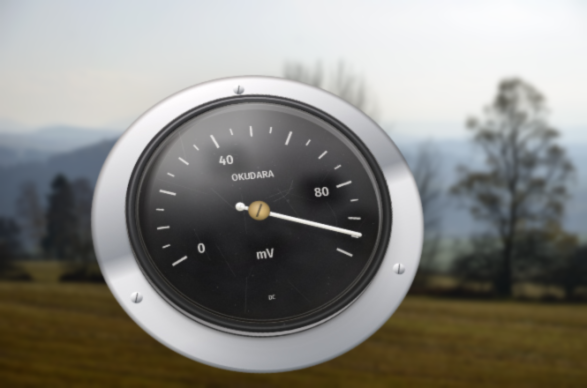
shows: 95 mV
